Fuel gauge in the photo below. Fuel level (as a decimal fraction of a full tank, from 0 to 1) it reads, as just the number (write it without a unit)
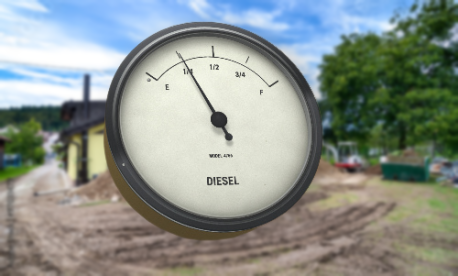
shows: 0.25
